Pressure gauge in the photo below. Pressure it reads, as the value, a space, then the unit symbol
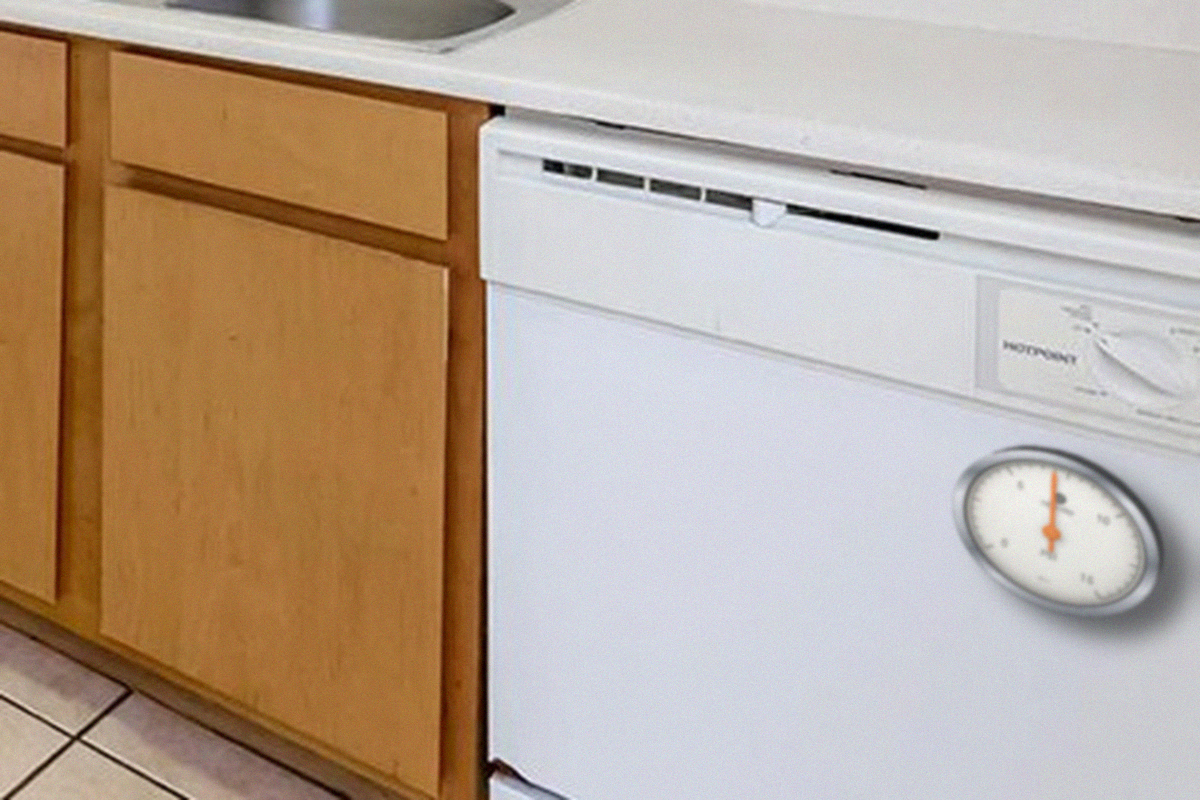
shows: 7 psi
